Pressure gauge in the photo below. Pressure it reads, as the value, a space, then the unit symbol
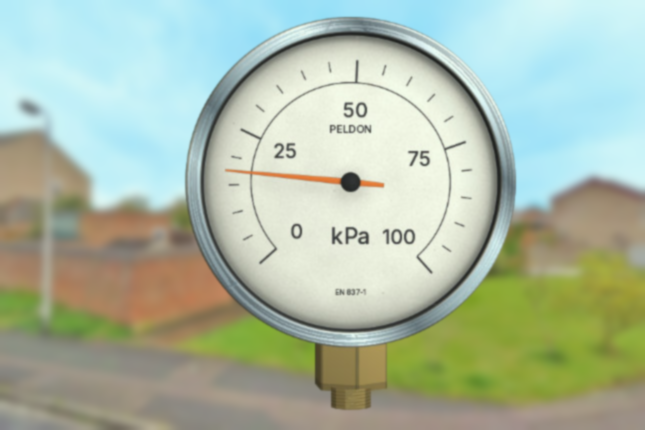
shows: 17.5 kPa
